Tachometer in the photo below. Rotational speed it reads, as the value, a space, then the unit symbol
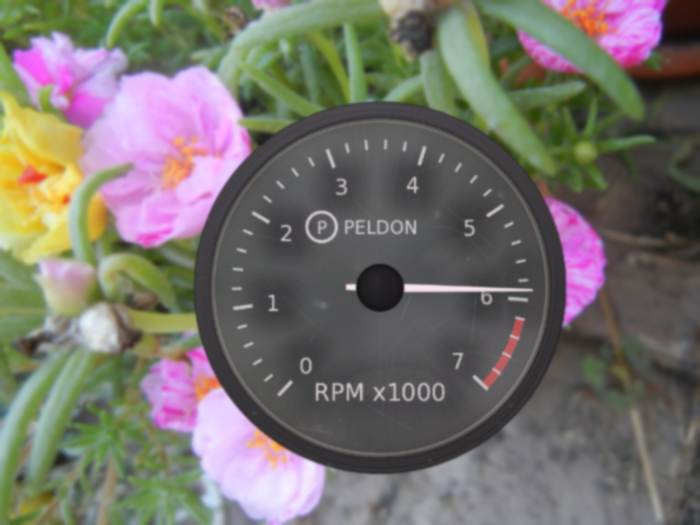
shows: 5900 rpm
